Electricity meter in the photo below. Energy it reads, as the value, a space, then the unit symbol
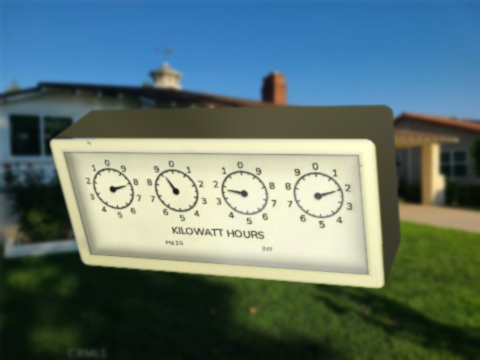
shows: 7922 kWh
